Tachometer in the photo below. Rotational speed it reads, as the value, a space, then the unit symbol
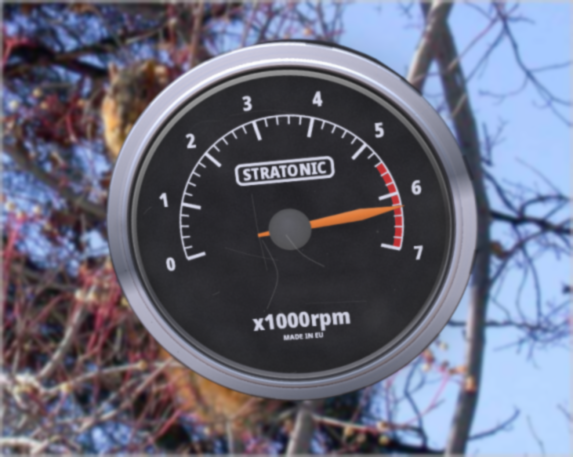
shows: 6200 rpm
